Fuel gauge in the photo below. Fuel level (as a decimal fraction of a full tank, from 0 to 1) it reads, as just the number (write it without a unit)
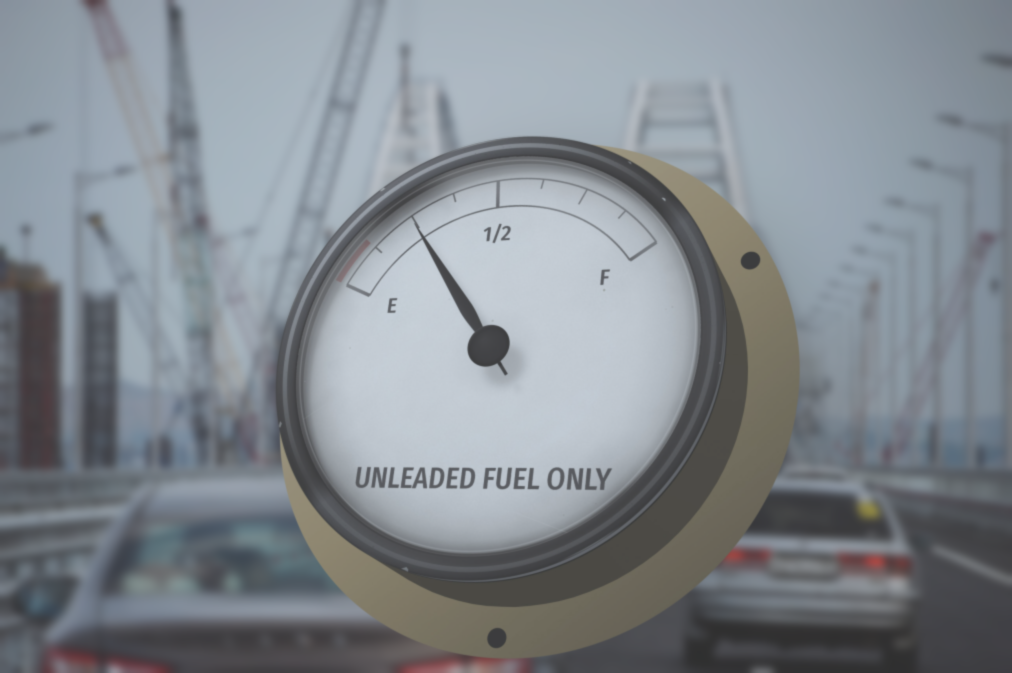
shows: 0.25
